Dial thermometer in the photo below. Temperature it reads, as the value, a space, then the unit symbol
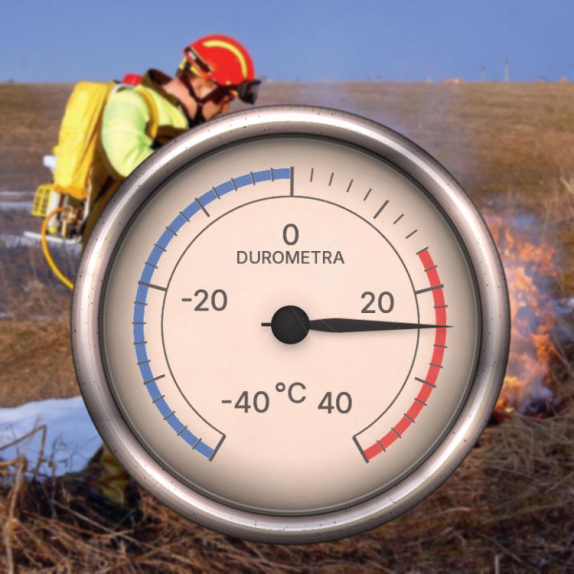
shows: 24 °C
